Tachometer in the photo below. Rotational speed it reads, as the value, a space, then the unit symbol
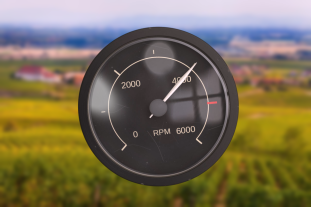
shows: 4000 rpm
